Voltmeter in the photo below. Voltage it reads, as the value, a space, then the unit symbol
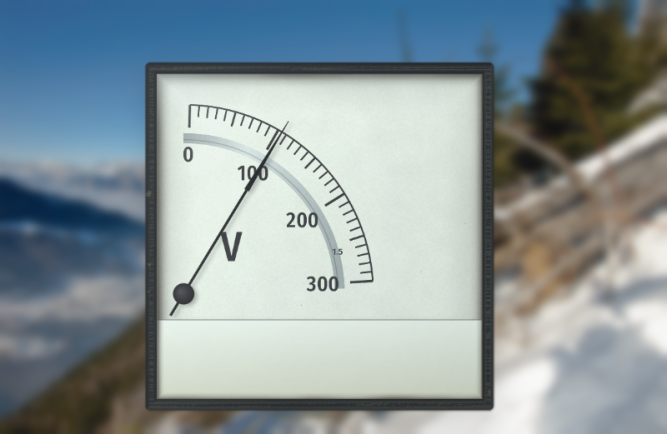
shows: 105 V
